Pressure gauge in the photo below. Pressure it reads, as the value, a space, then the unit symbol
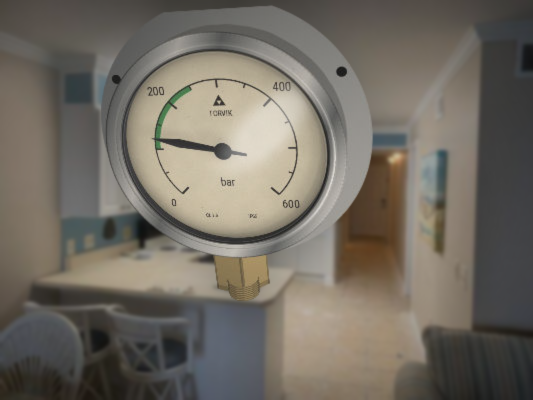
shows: 125 bar
